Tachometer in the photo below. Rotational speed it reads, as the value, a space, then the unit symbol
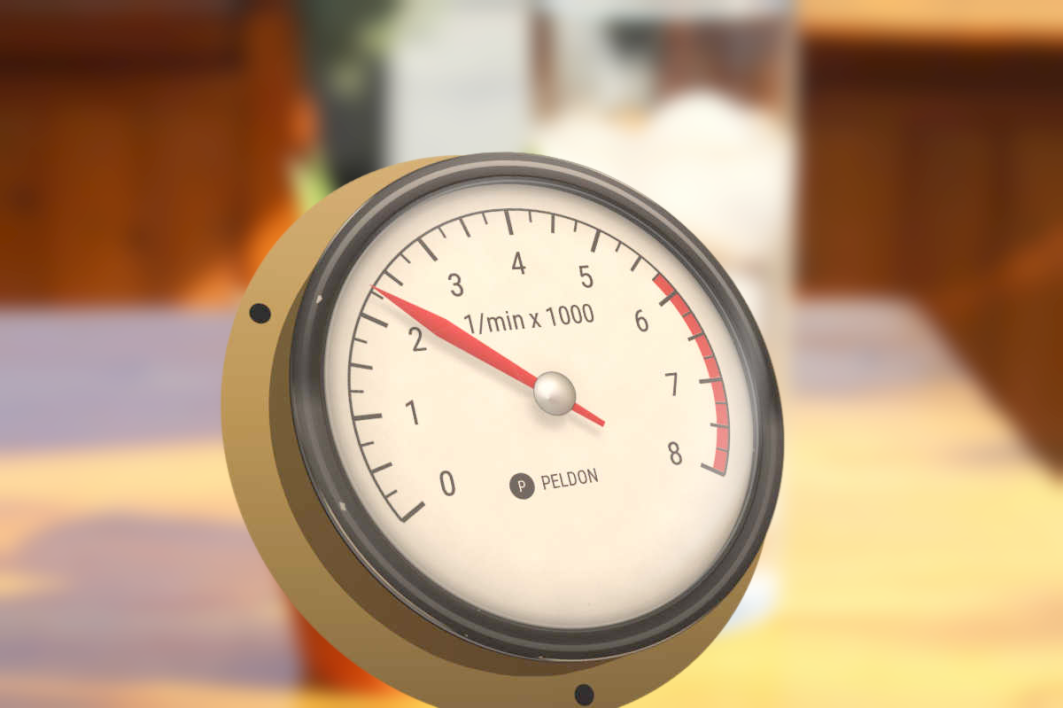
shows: 2250 rpm
